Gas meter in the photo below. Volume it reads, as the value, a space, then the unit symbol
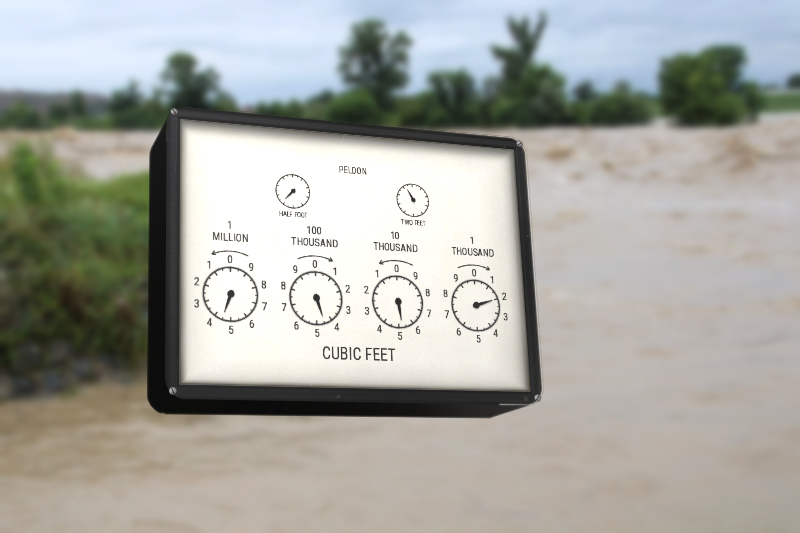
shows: 445200 ft³
